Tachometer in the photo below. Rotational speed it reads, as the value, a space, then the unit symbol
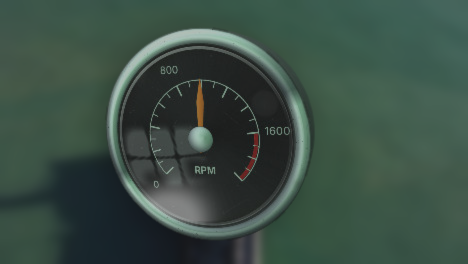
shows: 1000 rpm
